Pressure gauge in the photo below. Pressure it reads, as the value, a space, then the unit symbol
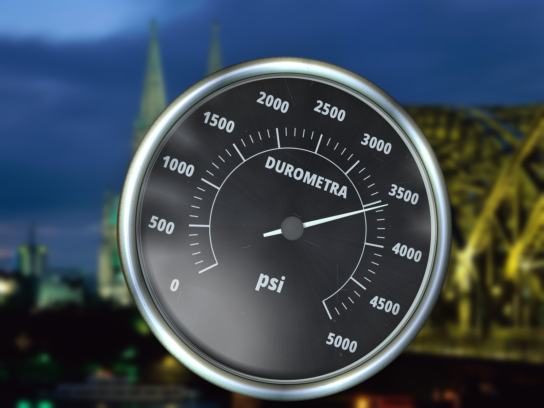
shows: 3550 psi
